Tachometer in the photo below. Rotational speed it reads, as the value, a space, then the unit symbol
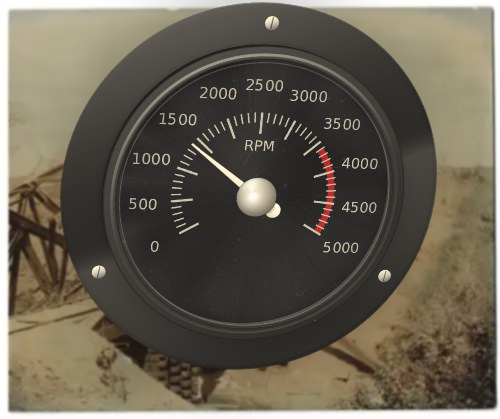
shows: 1400 rpm
